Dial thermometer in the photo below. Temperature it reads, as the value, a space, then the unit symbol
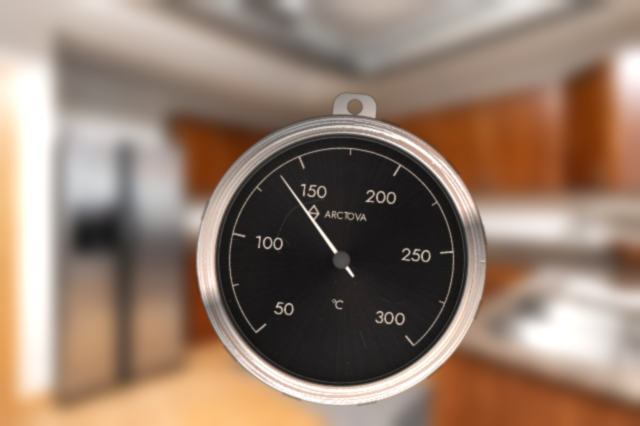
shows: 137.5 °C
